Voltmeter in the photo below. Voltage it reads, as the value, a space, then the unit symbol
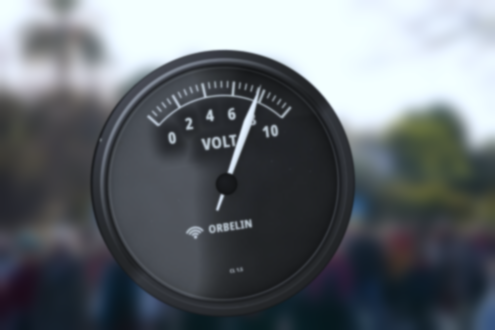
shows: 7.6 V
